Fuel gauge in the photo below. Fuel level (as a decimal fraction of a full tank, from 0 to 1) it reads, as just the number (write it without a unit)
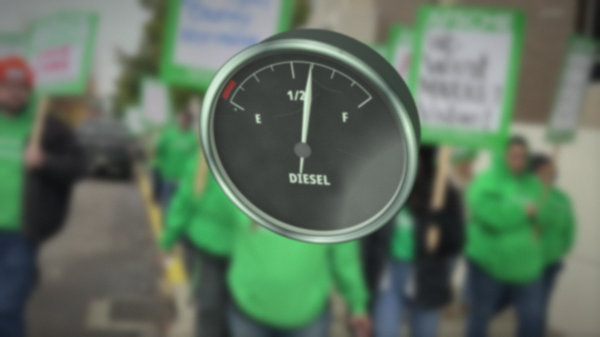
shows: 0.625
